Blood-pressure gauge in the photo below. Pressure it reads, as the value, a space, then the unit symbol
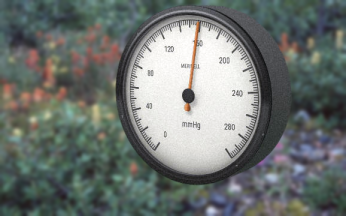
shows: 160 mmHg
